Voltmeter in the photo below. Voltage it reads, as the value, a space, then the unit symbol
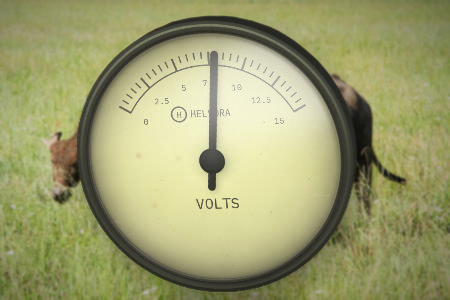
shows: 8 V
